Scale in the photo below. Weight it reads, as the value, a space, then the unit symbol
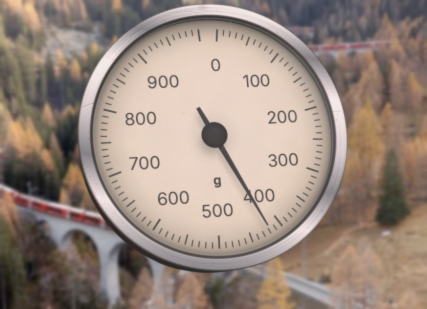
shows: 420 g
